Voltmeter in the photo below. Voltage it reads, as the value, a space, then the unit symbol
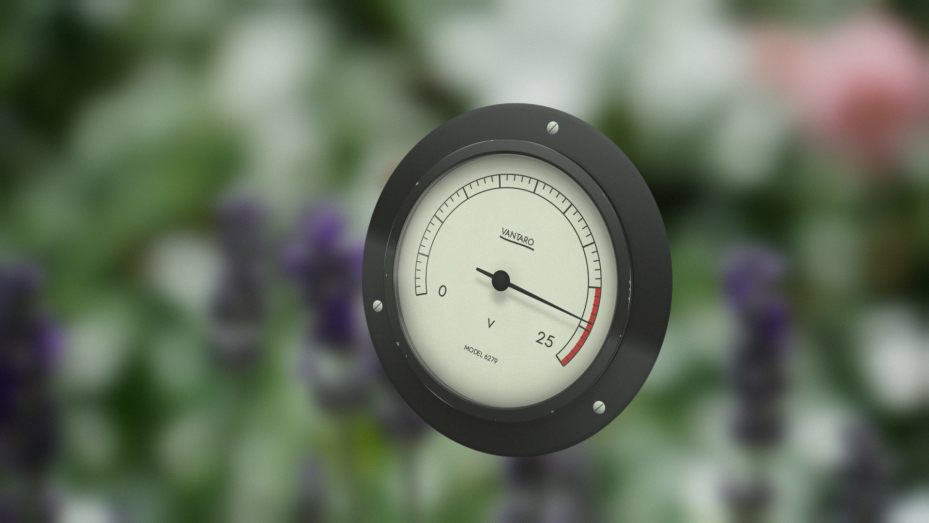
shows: 22 V
